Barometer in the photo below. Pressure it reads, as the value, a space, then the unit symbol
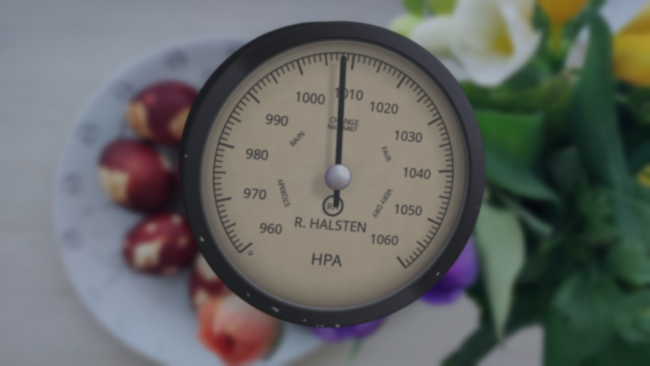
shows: 1008 hPa
